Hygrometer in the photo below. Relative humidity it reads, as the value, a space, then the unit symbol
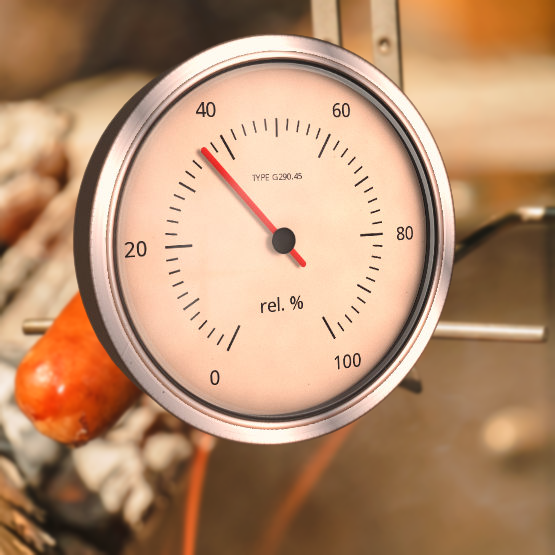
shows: 36 %
